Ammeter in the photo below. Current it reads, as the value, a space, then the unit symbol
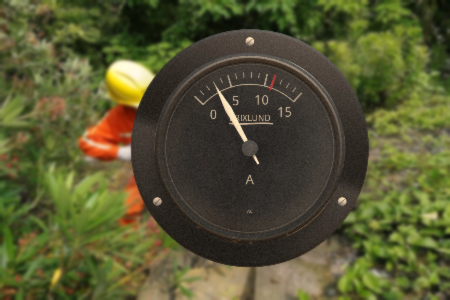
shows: 3 A
